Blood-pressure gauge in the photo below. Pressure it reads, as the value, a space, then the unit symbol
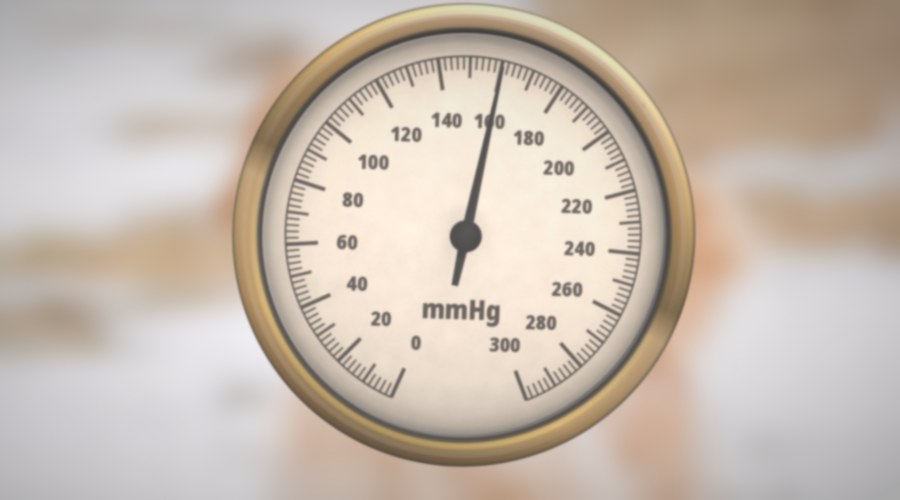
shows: 160 mmHg
